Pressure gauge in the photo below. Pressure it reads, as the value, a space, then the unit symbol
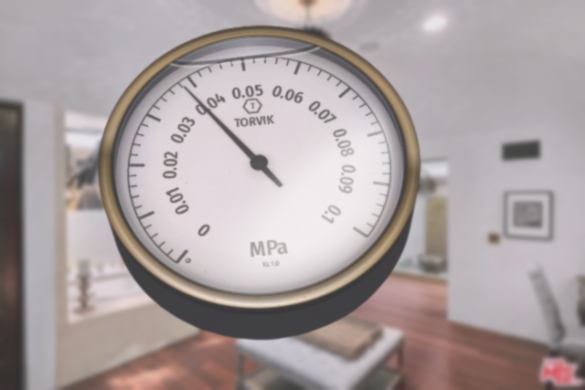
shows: 0.038 MPa
